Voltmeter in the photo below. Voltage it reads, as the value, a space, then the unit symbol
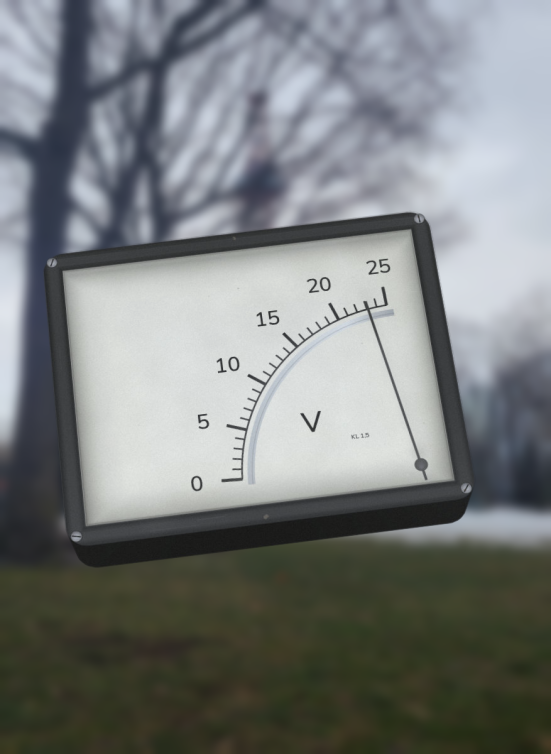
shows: 23 V
